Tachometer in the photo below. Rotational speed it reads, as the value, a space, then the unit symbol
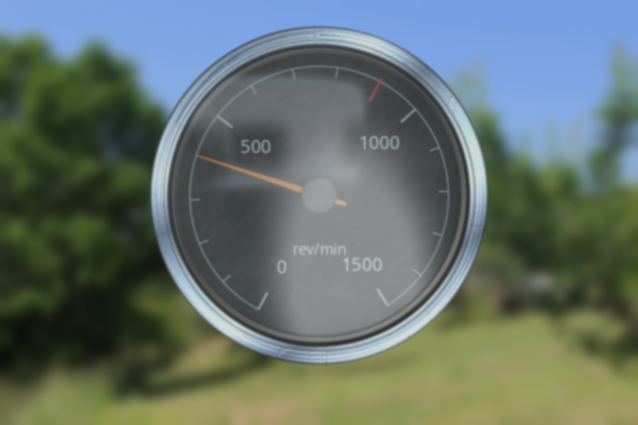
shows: 400 rpm
